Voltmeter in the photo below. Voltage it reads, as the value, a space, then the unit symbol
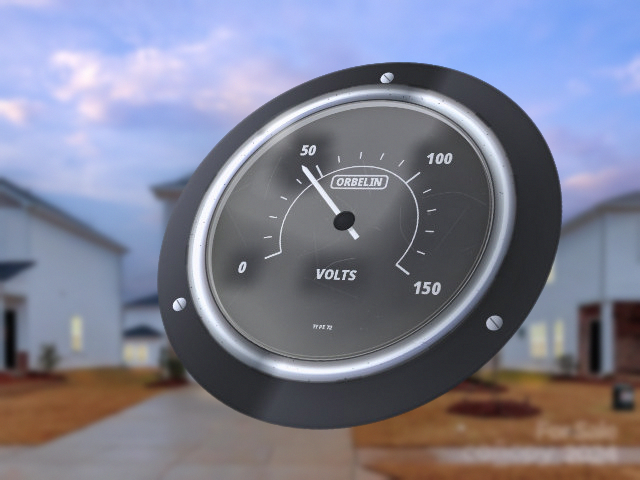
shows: 45 V
